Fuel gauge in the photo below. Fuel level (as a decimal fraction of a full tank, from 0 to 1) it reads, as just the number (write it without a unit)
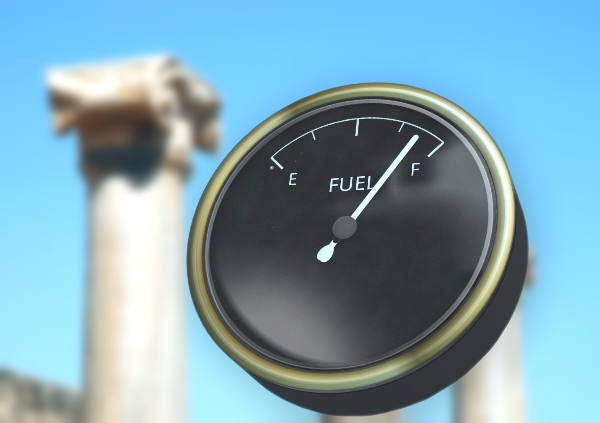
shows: 0.875
